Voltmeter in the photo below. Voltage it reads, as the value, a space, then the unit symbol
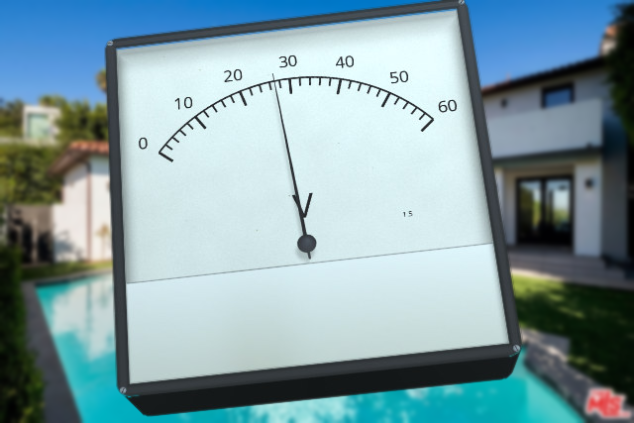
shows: 27 V
